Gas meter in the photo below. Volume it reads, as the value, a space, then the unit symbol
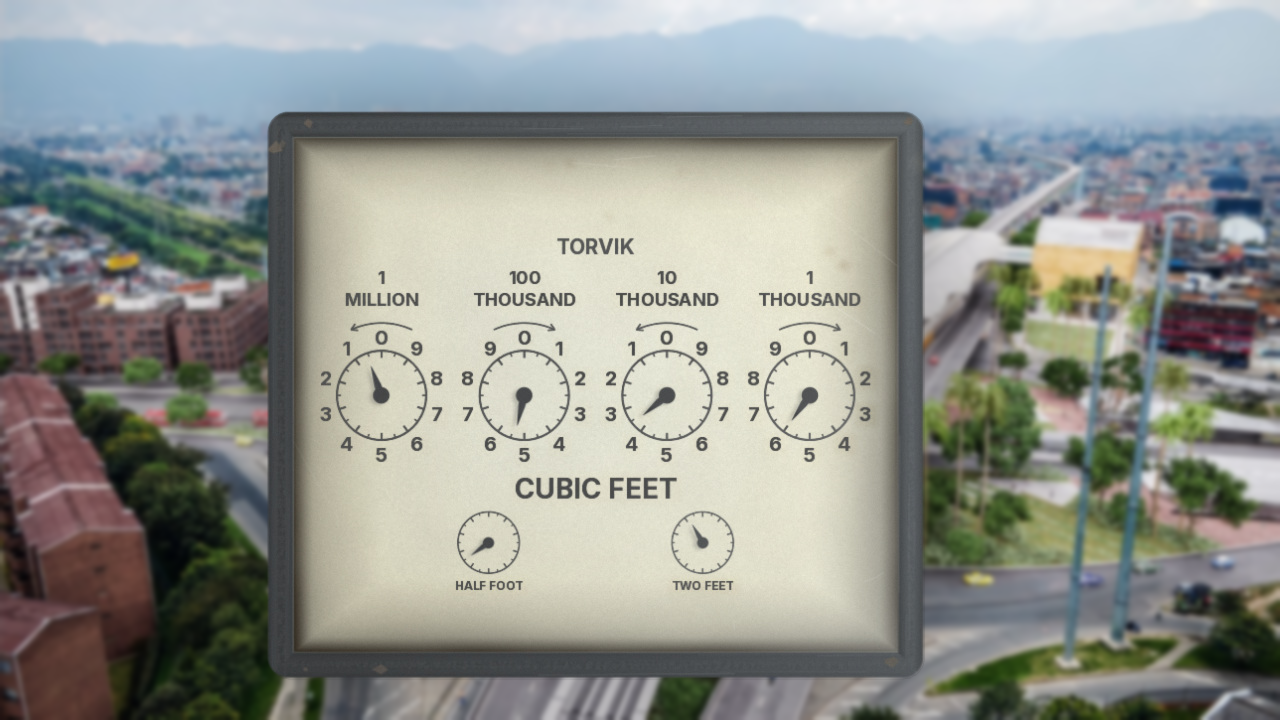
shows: 53600 ft³
